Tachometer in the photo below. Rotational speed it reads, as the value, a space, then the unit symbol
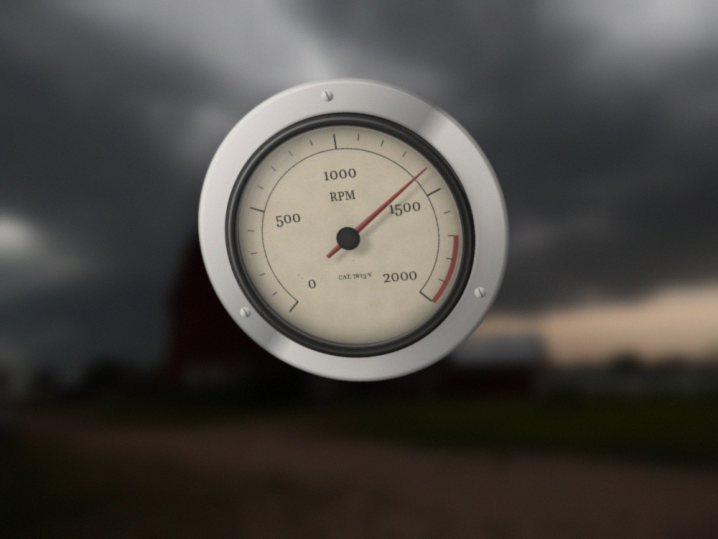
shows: 1400 rpm
